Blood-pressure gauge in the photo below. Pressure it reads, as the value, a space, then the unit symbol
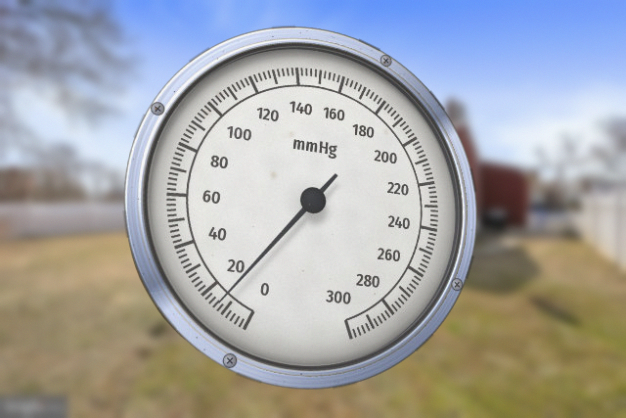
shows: 14 mmHg
